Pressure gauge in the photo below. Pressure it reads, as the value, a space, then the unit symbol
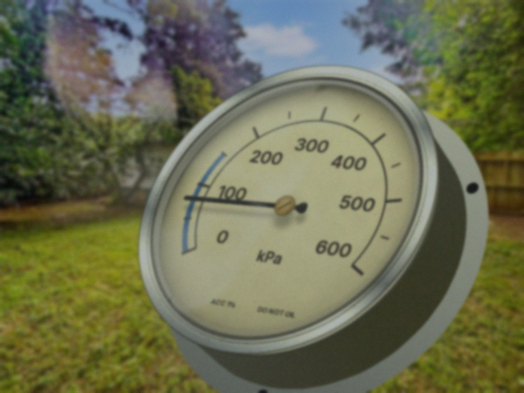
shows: 75 kPa
